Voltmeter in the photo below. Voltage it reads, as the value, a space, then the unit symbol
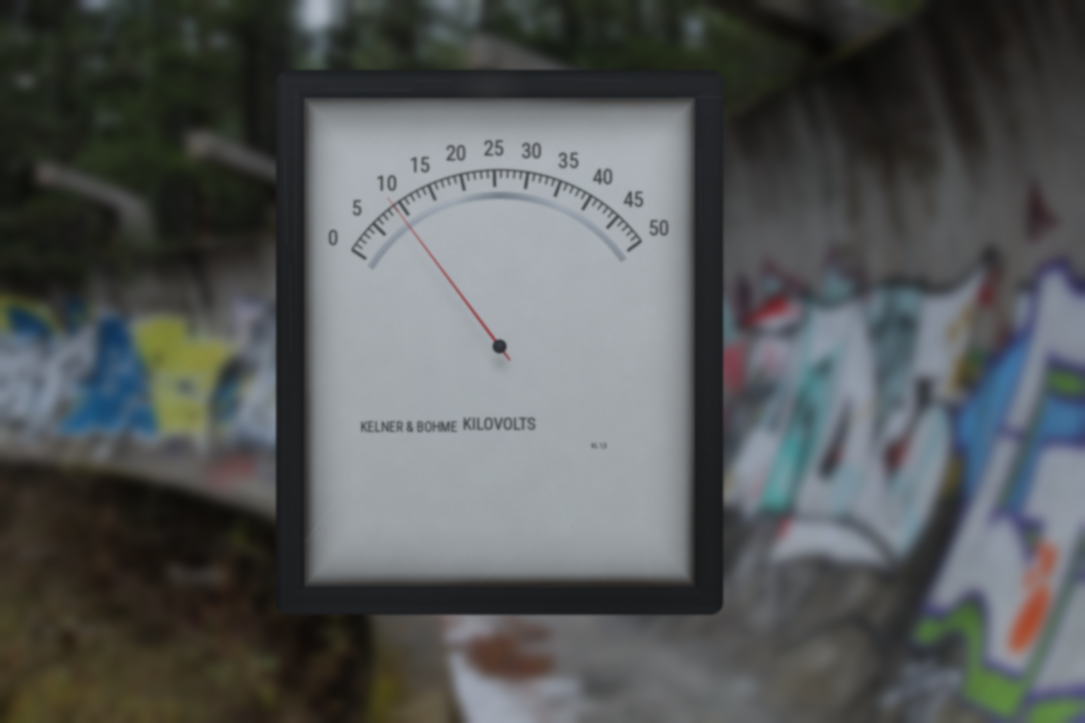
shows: 9 kV
